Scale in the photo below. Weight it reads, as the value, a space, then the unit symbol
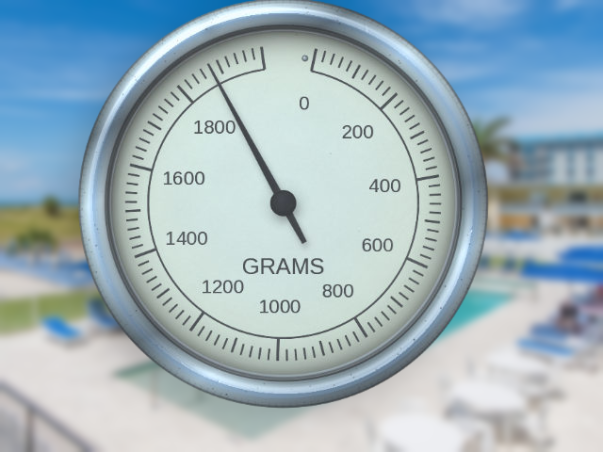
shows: 1880 g
